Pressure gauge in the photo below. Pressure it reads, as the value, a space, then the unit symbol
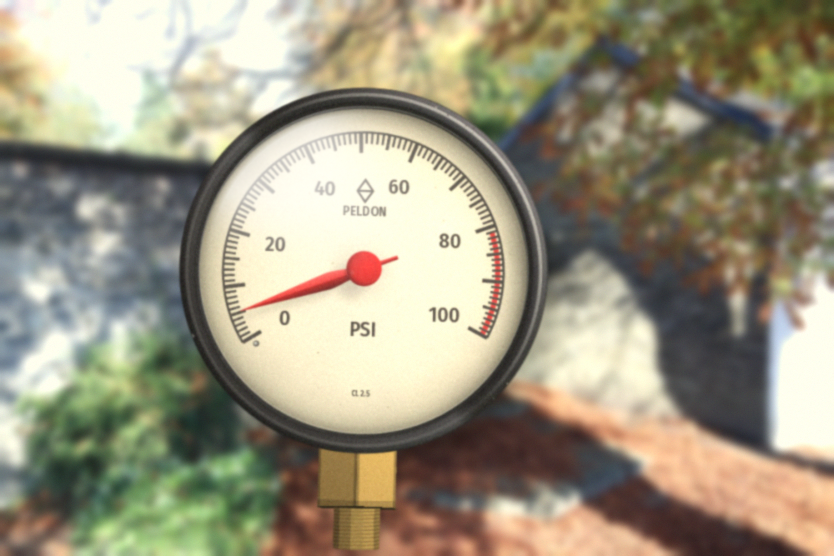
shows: 5 psi
